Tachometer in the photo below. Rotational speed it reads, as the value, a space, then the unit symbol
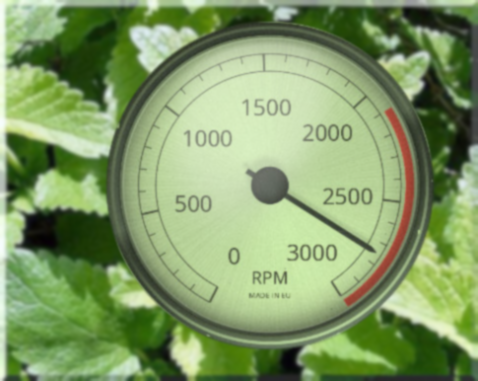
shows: 2750 rpm
